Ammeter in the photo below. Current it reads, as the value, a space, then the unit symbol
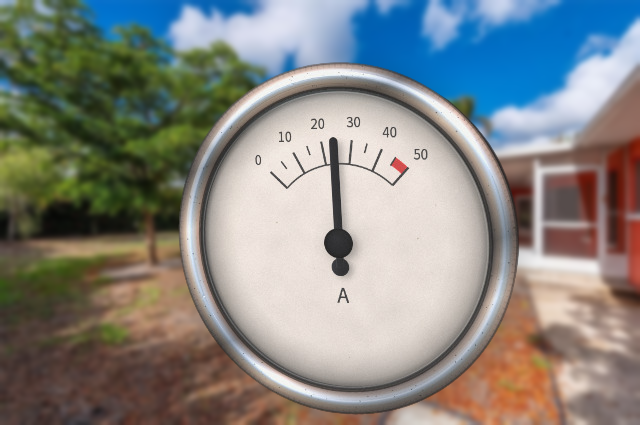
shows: 25 A
